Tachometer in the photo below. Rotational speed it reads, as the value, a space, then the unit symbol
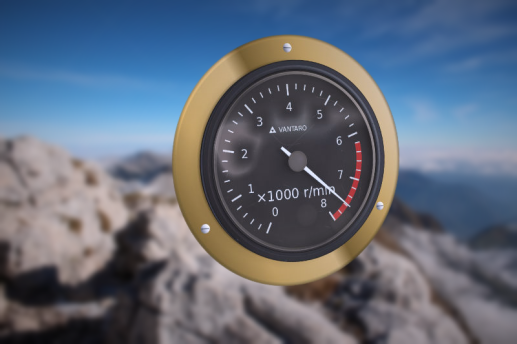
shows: 7600 rpm
